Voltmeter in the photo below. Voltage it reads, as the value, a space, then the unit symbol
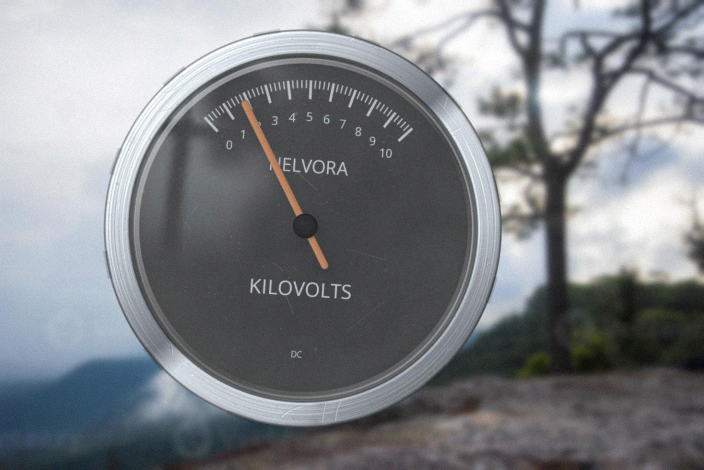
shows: 1.8 kV
